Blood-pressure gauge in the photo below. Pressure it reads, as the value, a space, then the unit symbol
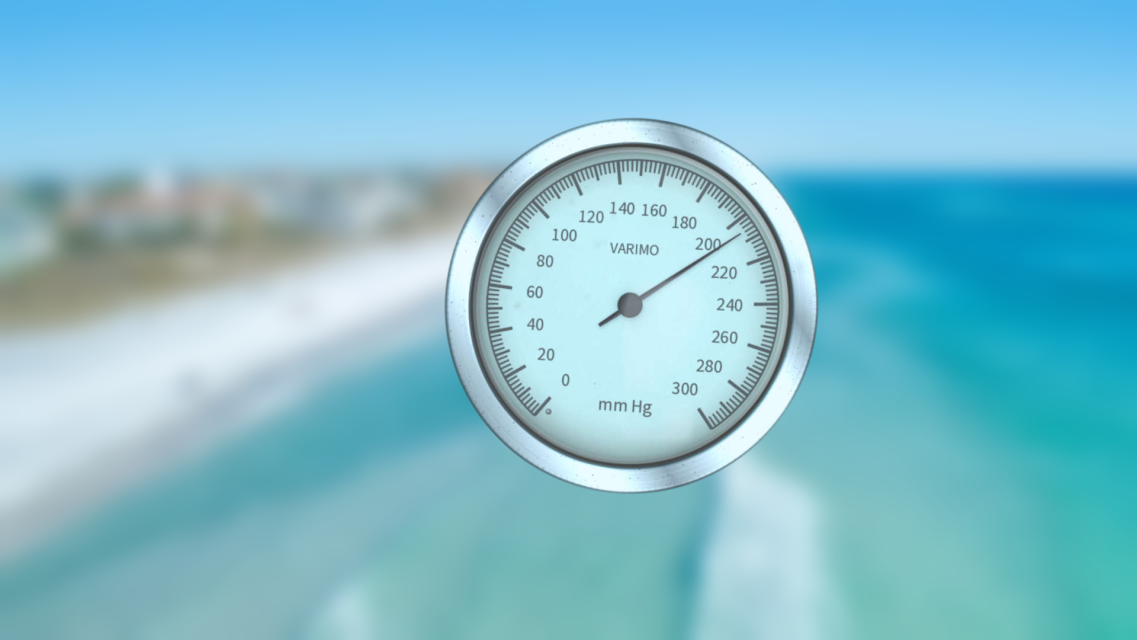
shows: 206 mmHg
